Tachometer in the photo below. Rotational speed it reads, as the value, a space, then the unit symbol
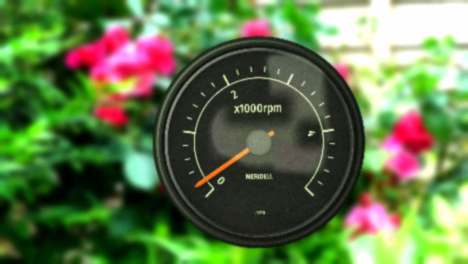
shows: 200 rpm
